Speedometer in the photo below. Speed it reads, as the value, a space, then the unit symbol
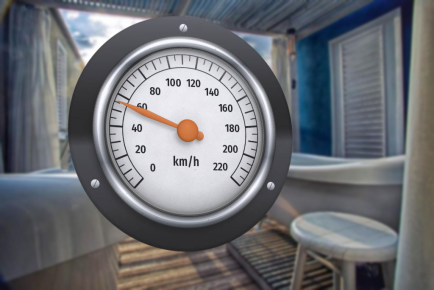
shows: 55 km/h
